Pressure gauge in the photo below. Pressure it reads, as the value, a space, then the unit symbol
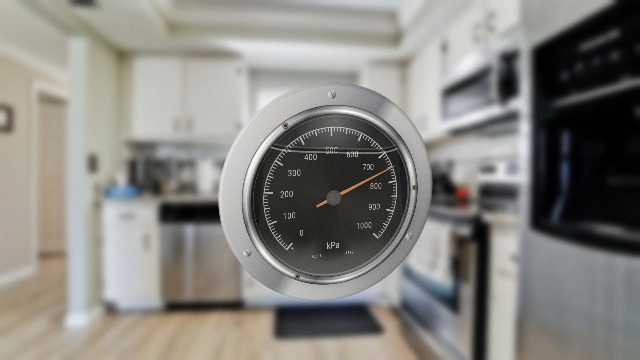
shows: 750 kPa
